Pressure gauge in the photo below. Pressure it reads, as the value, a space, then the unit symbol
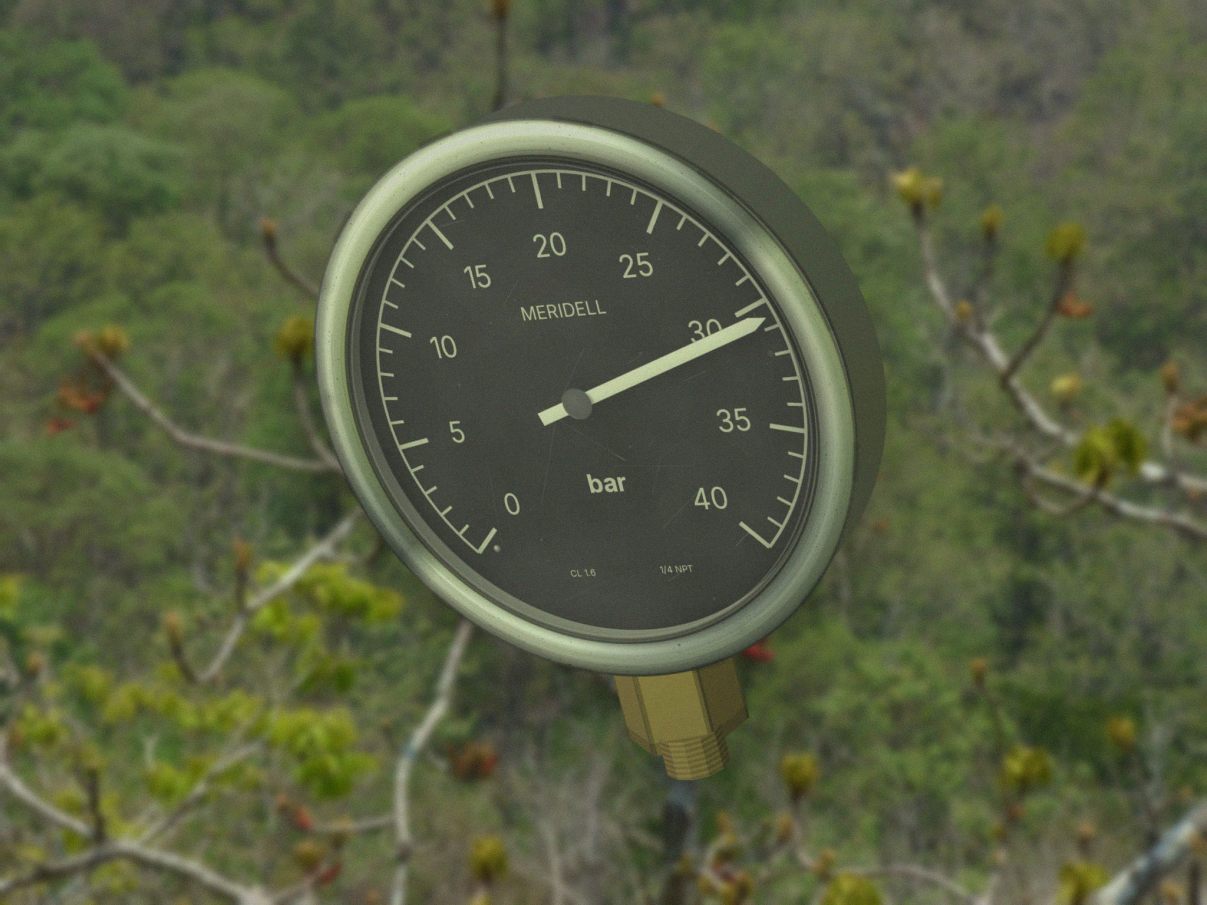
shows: 30.5 bar
